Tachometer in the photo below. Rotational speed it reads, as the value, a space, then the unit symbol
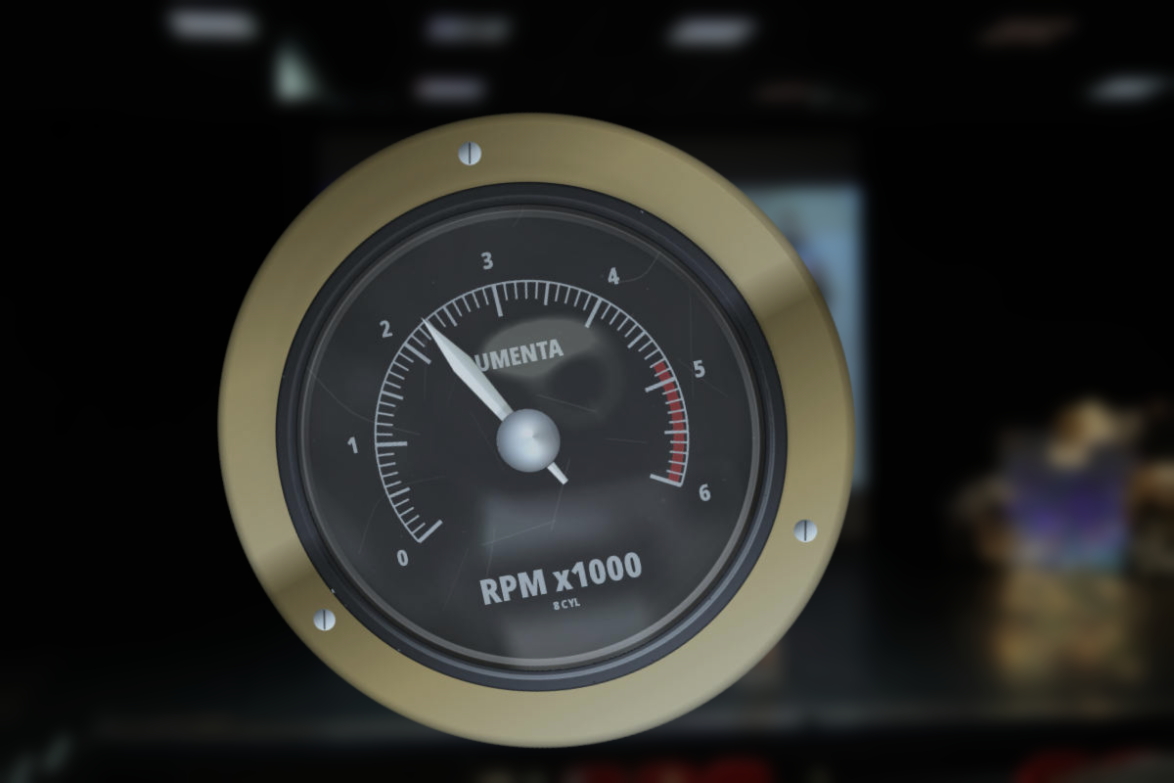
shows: 2300 rpm
